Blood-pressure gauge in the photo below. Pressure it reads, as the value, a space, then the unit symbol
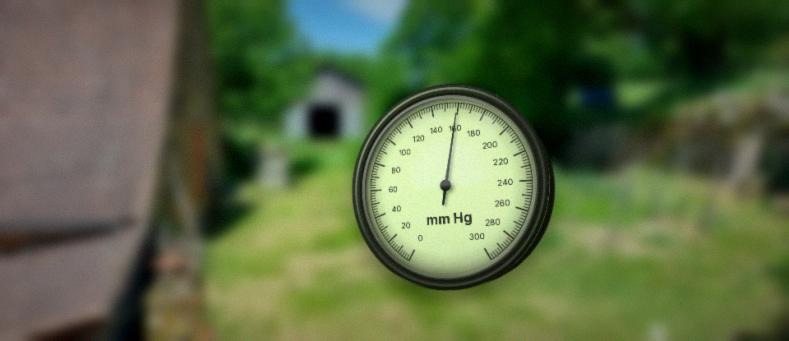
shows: 160 mmHg
